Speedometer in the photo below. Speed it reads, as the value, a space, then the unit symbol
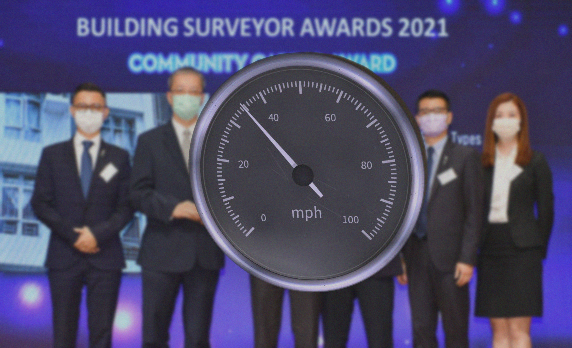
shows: 35 mph
